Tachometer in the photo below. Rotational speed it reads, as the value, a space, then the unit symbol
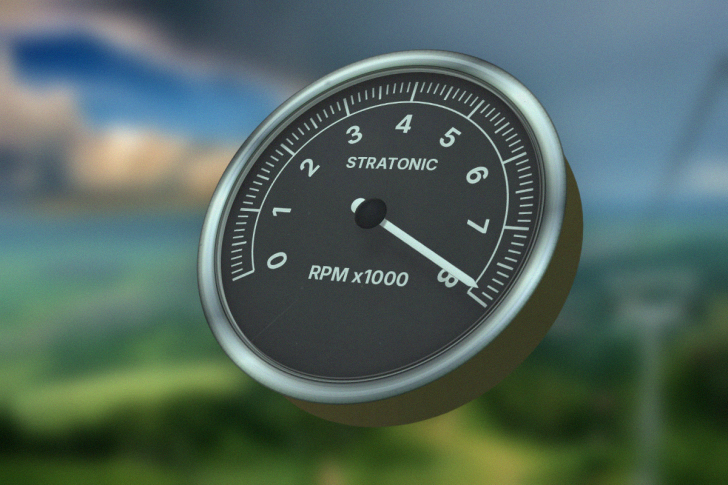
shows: 7900 rpm
